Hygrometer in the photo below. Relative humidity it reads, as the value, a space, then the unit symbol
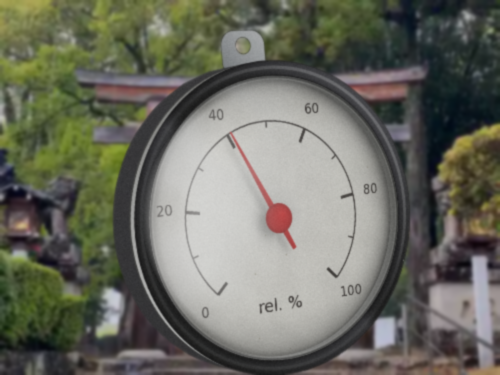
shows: 40 %
